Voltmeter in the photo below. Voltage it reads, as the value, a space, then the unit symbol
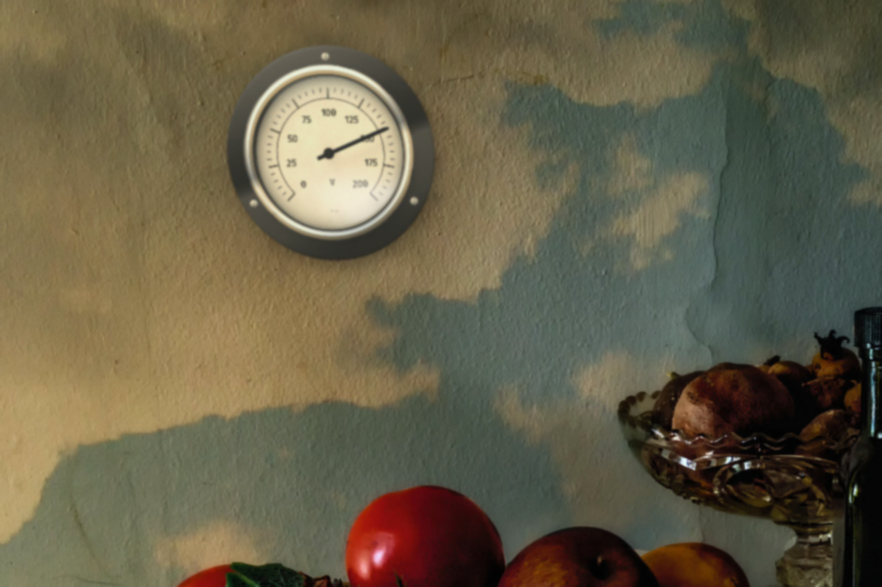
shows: 150 V
